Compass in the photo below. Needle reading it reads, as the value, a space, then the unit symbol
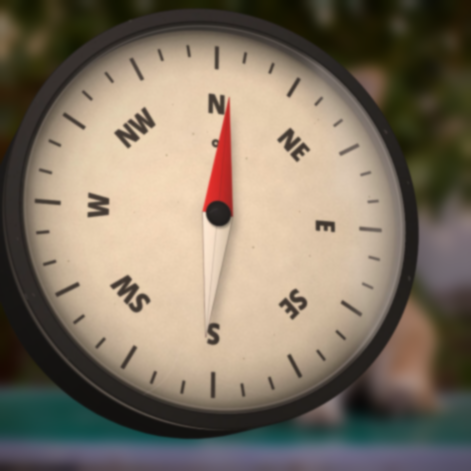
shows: 5 °
